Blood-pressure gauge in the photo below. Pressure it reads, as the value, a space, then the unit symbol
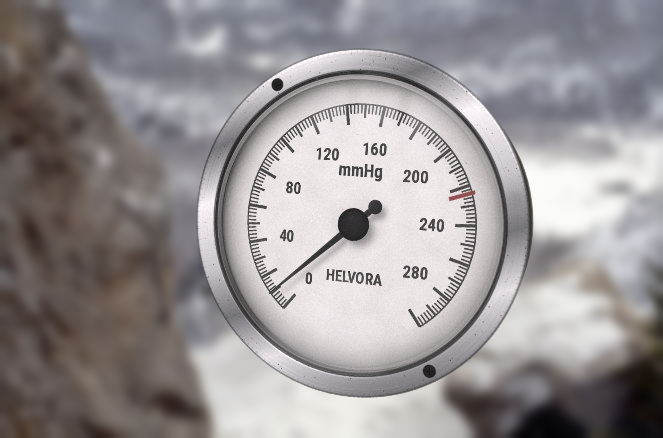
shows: 10 mmHg
